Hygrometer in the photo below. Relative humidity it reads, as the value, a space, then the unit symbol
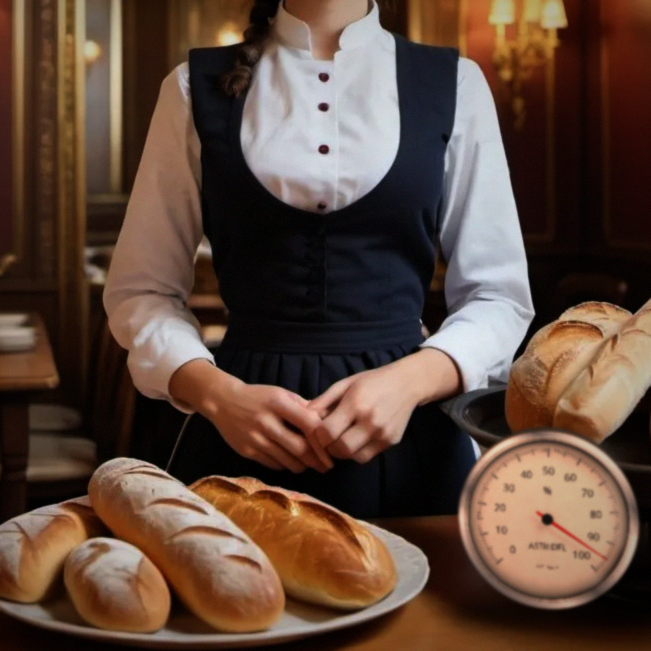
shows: 95 %
